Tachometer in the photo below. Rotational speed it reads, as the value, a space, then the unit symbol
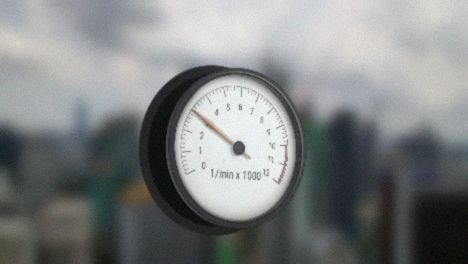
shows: 3000 rpm
